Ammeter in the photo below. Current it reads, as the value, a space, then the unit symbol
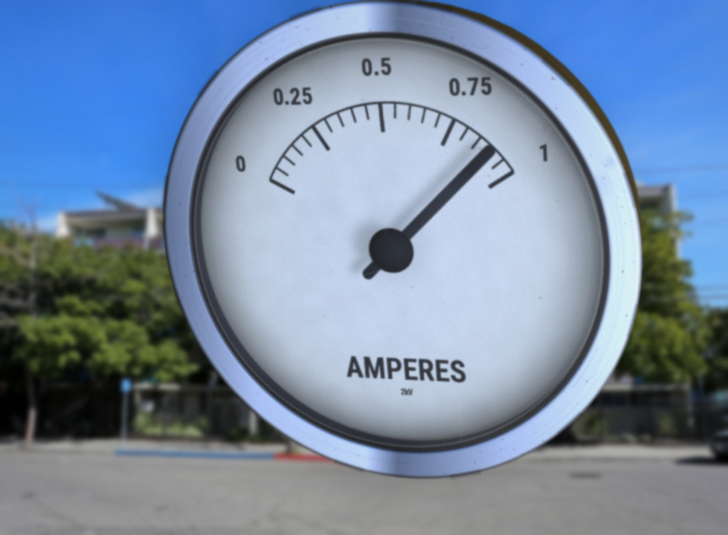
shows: 0.9 A
